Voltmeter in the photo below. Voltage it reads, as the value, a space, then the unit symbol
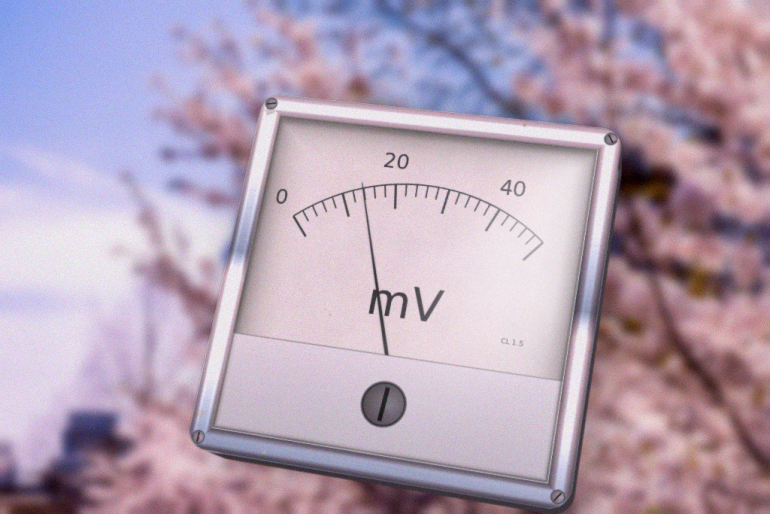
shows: 14 mV
